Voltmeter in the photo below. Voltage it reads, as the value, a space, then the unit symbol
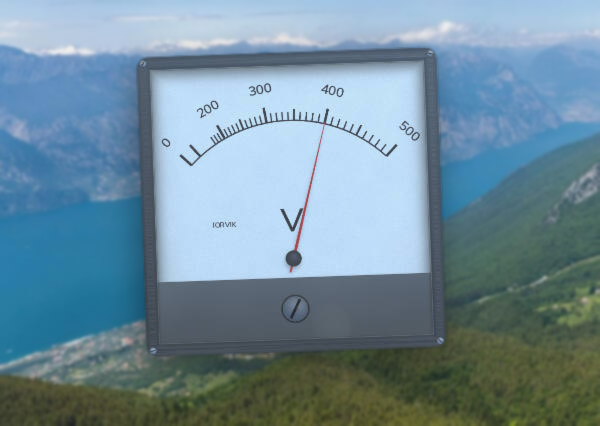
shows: 400 V
